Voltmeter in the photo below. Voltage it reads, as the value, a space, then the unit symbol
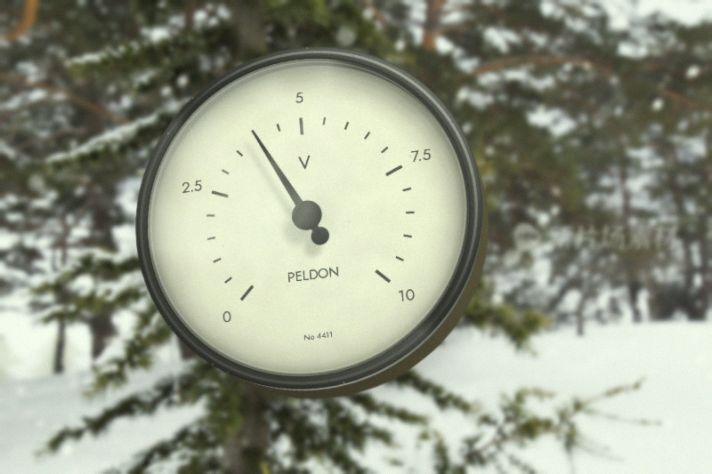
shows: 4 V
